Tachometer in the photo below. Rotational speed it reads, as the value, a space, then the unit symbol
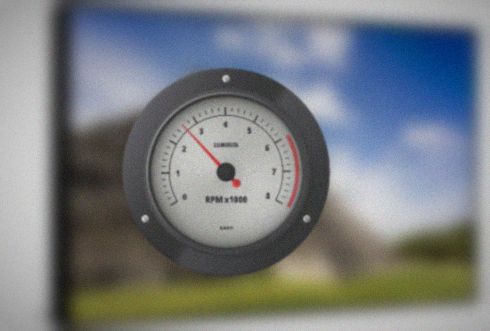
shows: 2600 rpm
